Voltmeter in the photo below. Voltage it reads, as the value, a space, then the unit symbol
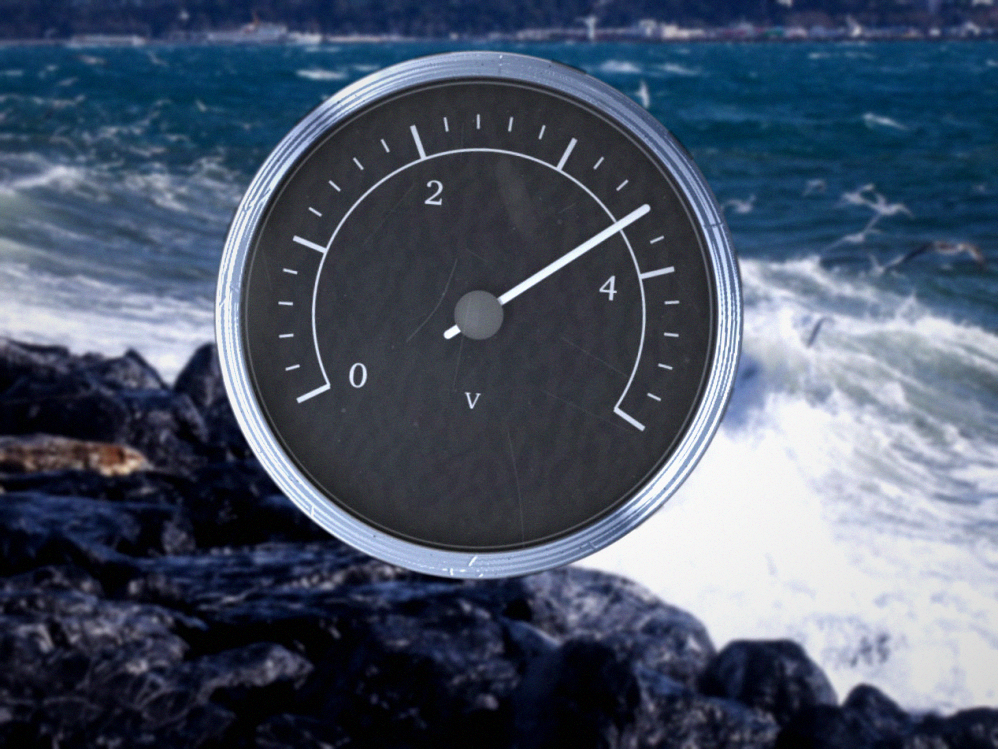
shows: 3.6 V
